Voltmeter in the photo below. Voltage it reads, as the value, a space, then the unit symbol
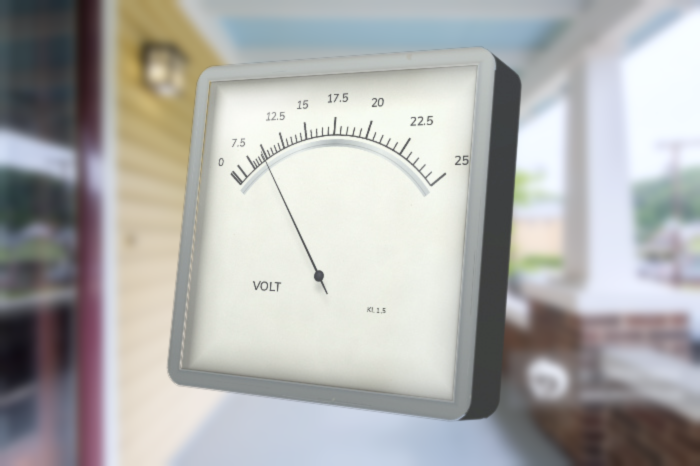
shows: 10 V
